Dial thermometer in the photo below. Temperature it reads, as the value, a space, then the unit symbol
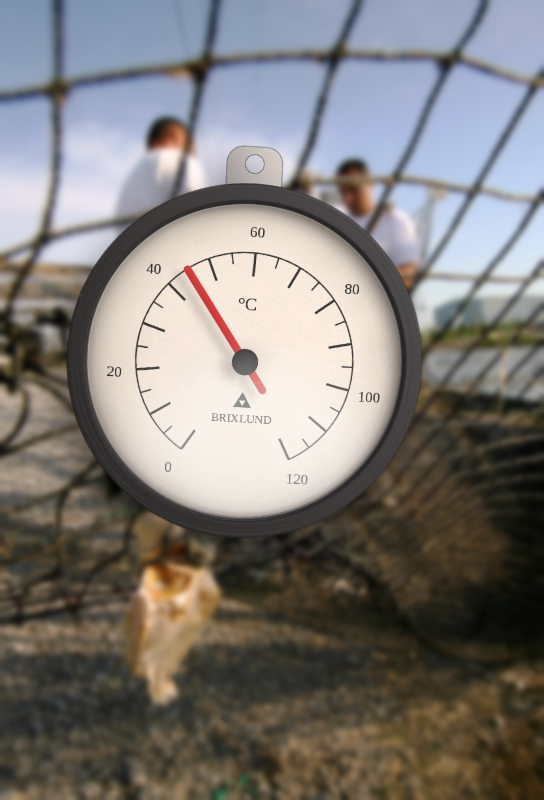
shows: 45 °C
